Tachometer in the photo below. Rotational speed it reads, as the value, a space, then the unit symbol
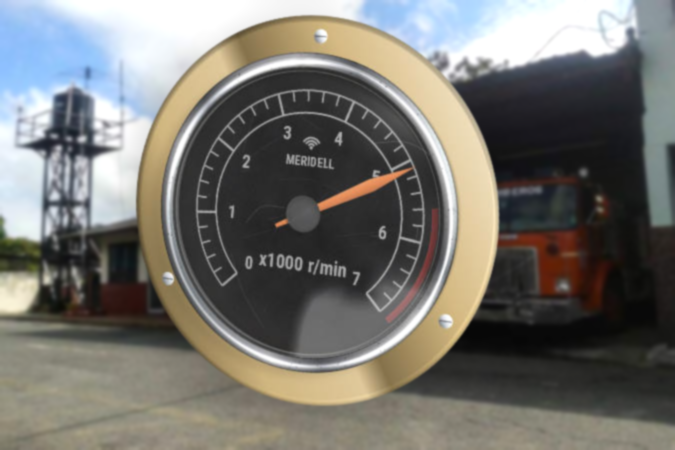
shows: 5100 rpm
